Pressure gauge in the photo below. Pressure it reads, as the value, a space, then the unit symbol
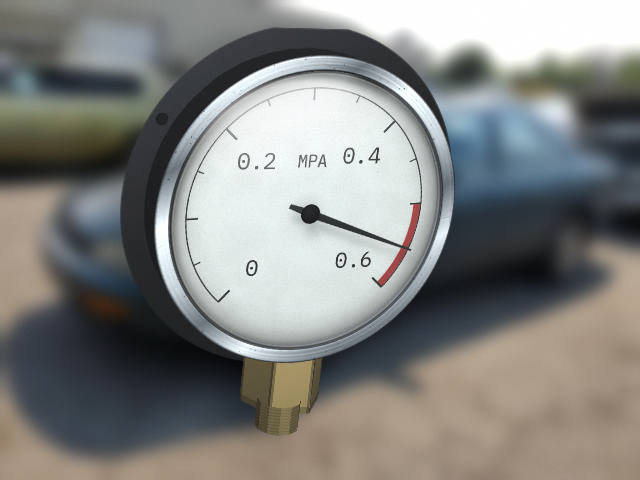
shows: 0.55 MPa
